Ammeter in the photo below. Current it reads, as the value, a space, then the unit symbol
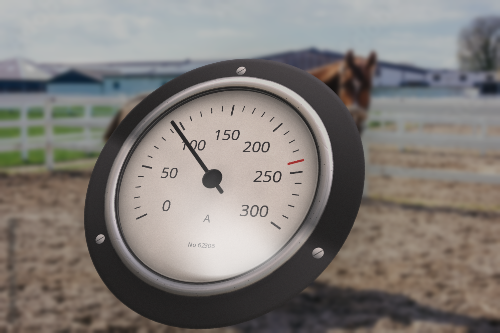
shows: 95 A
